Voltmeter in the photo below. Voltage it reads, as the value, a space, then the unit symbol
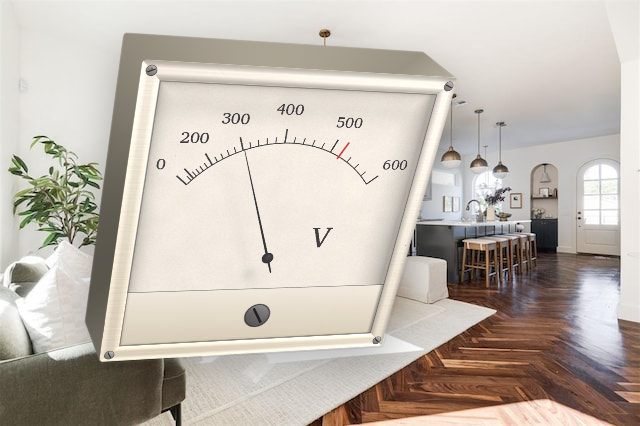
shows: 300 V
